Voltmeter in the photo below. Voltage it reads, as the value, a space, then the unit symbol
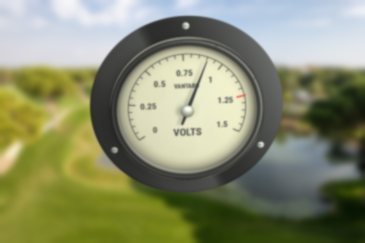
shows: 0.9 V
